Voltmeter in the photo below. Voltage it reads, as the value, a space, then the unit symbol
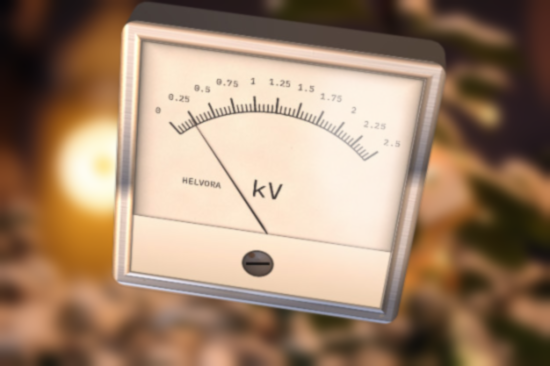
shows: 0.25 kV
